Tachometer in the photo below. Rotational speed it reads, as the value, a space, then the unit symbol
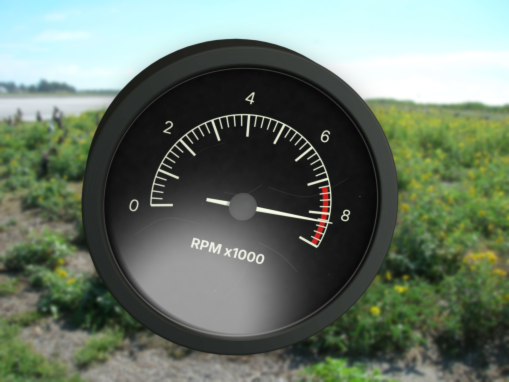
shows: 8200 rpm
